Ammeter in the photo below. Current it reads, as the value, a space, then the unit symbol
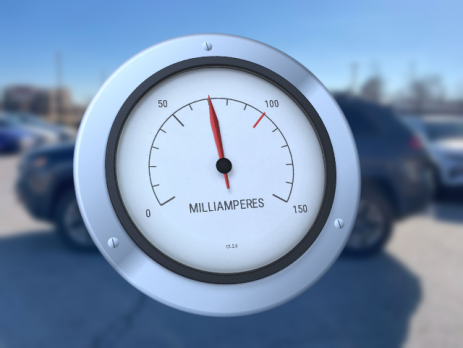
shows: 70 mA
